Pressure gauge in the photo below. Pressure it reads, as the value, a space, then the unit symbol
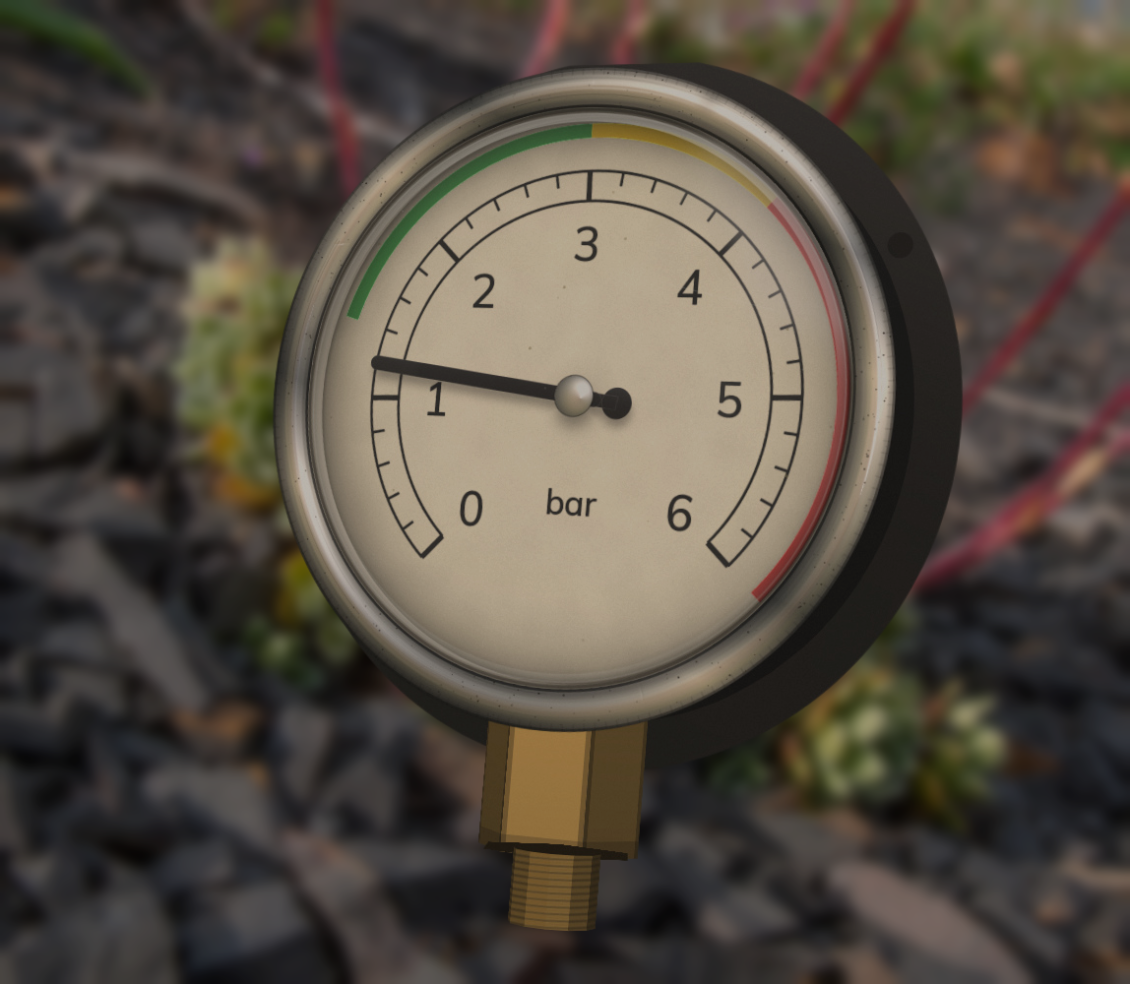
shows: 1.2 bar
